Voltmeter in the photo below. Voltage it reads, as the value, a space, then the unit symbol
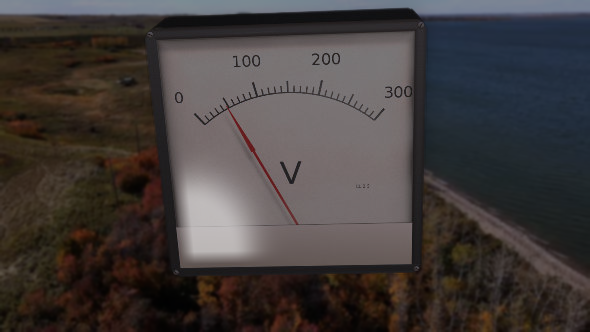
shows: 50 V
